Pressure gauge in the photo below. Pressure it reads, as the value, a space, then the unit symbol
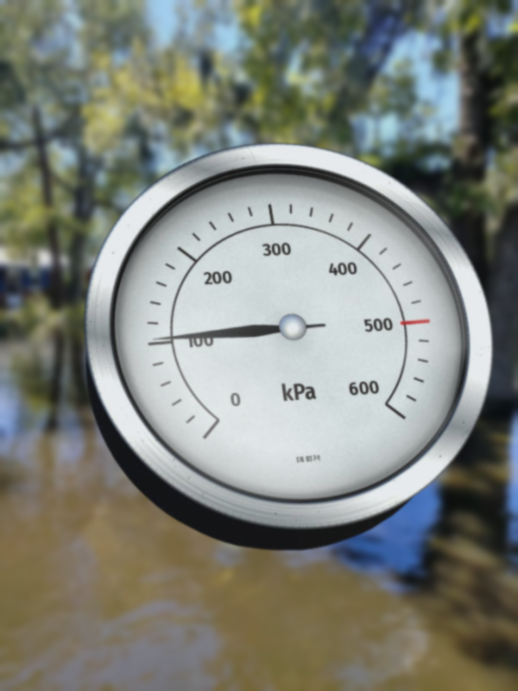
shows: 100 kPa
